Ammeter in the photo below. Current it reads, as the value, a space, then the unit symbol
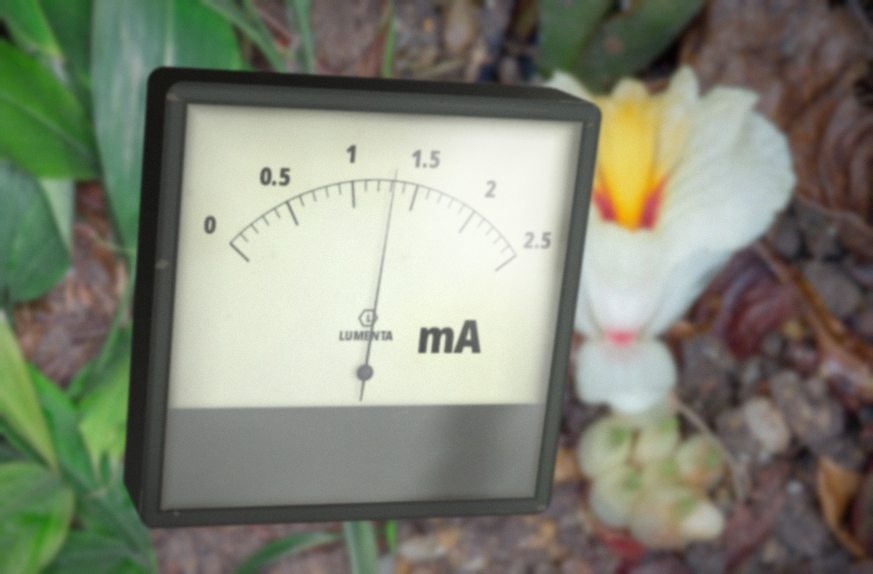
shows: 1.3 mA
